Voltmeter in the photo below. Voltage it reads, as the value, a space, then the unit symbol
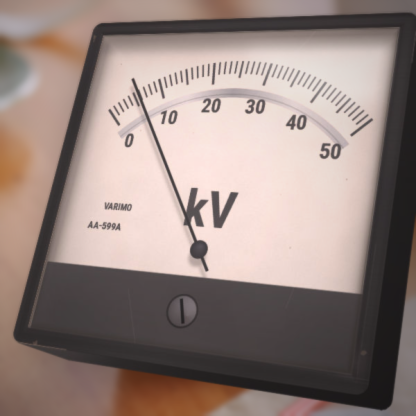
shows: 6 kV
